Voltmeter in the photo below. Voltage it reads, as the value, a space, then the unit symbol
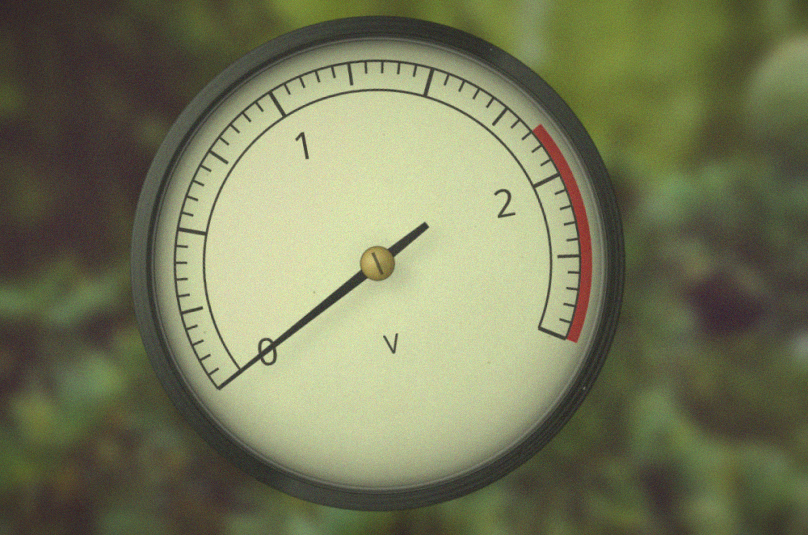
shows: 0 V
